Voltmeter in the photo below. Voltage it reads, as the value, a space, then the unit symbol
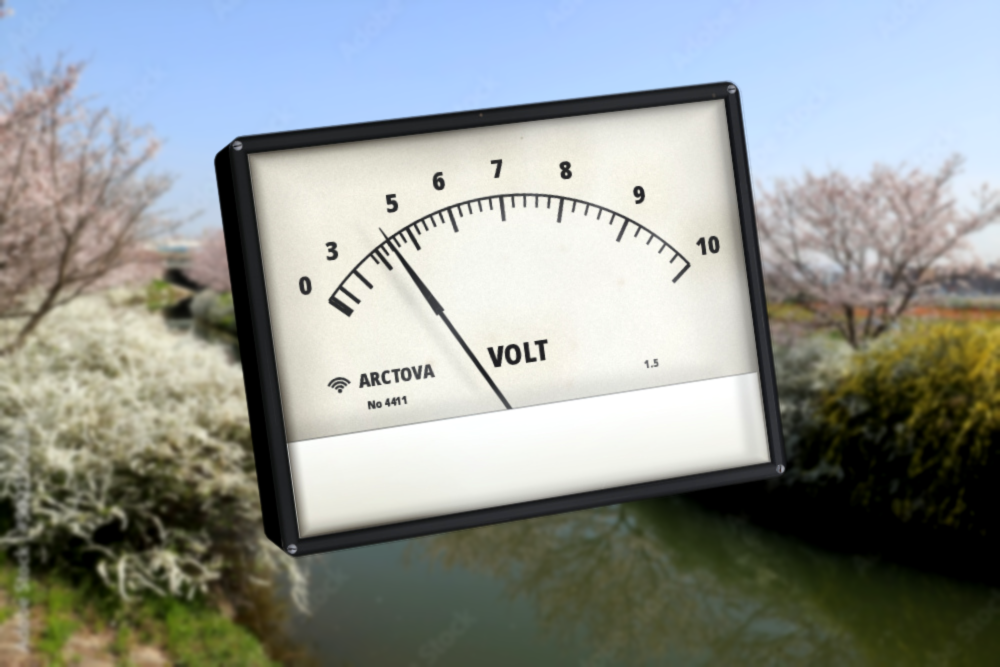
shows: 4.4 V
